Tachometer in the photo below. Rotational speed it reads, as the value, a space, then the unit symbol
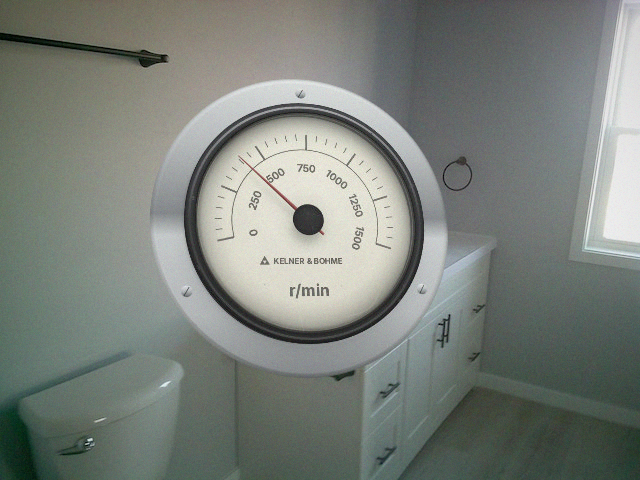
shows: 400 rpm
